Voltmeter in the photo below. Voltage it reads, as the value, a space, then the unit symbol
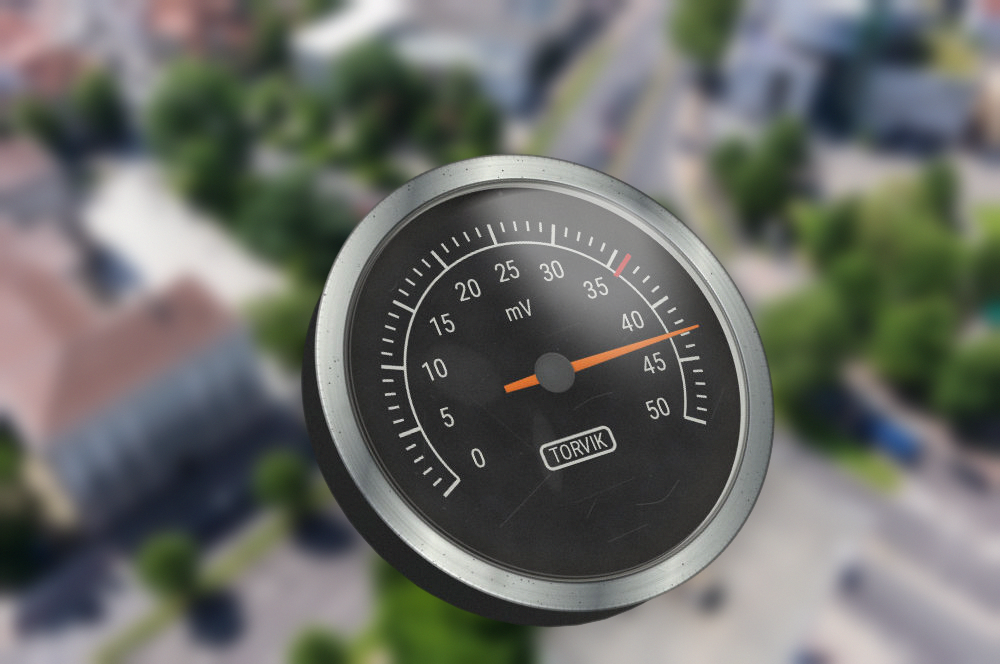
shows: 43 mV
